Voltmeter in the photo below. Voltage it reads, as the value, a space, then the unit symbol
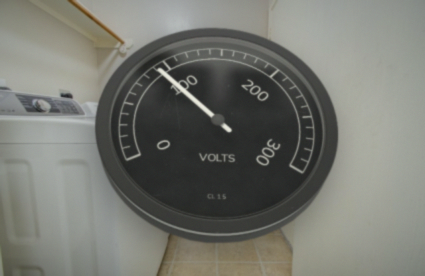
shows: 90 V
